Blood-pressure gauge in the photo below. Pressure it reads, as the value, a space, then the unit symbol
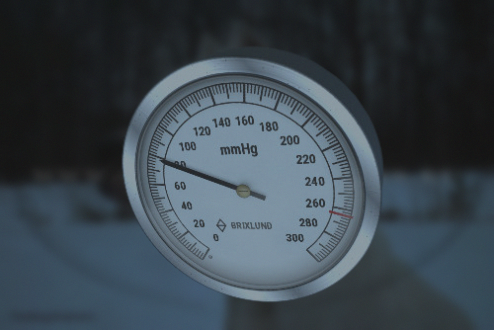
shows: 80 mmHg
